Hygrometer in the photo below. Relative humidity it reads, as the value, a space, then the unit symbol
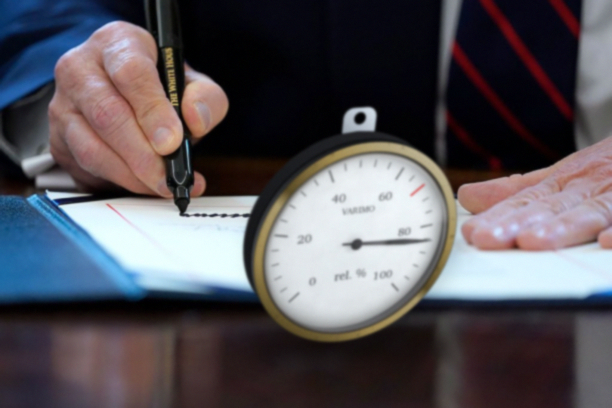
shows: 84 %
